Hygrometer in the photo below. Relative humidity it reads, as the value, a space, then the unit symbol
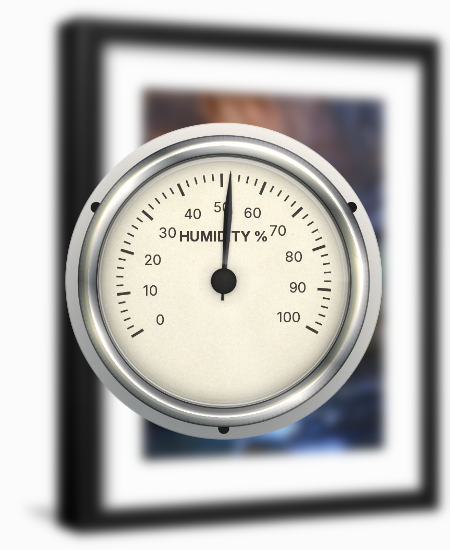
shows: 52 %
